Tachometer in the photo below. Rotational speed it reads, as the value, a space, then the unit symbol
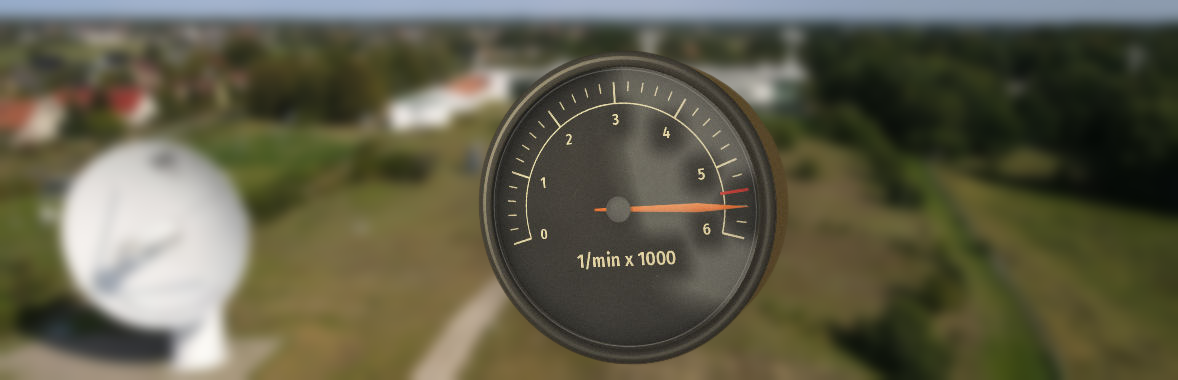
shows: 5600 rpm
